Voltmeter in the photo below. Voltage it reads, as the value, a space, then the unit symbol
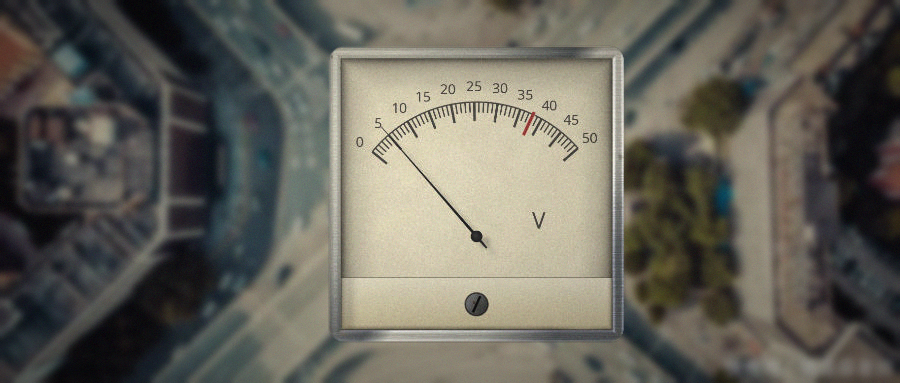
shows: 5 V
